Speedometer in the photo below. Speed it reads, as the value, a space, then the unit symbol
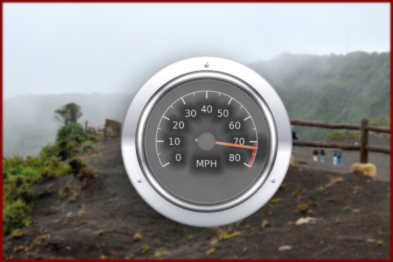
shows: 72.5 mph
